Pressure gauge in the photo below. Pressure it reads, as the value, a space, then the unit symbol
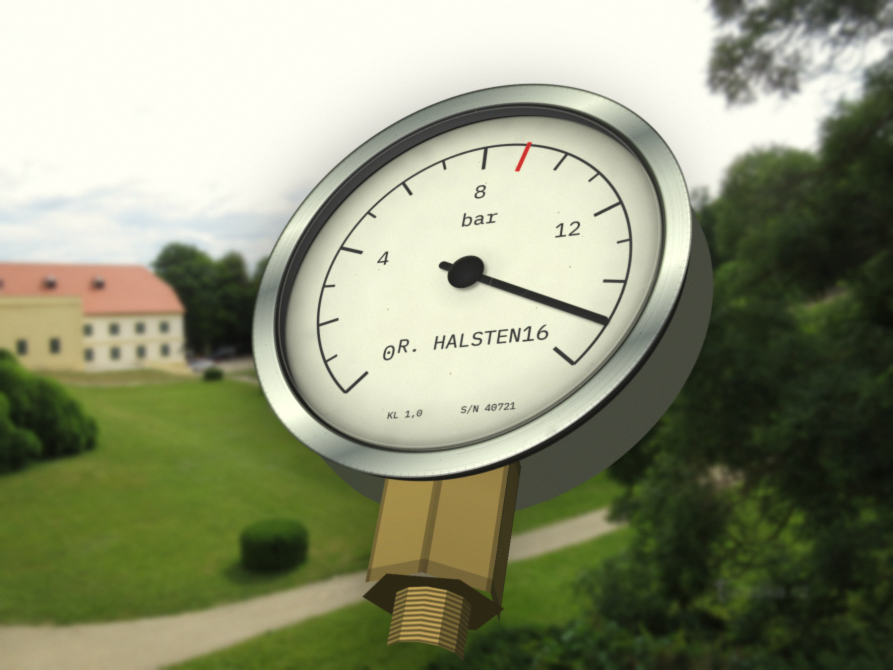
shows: 15 bar
